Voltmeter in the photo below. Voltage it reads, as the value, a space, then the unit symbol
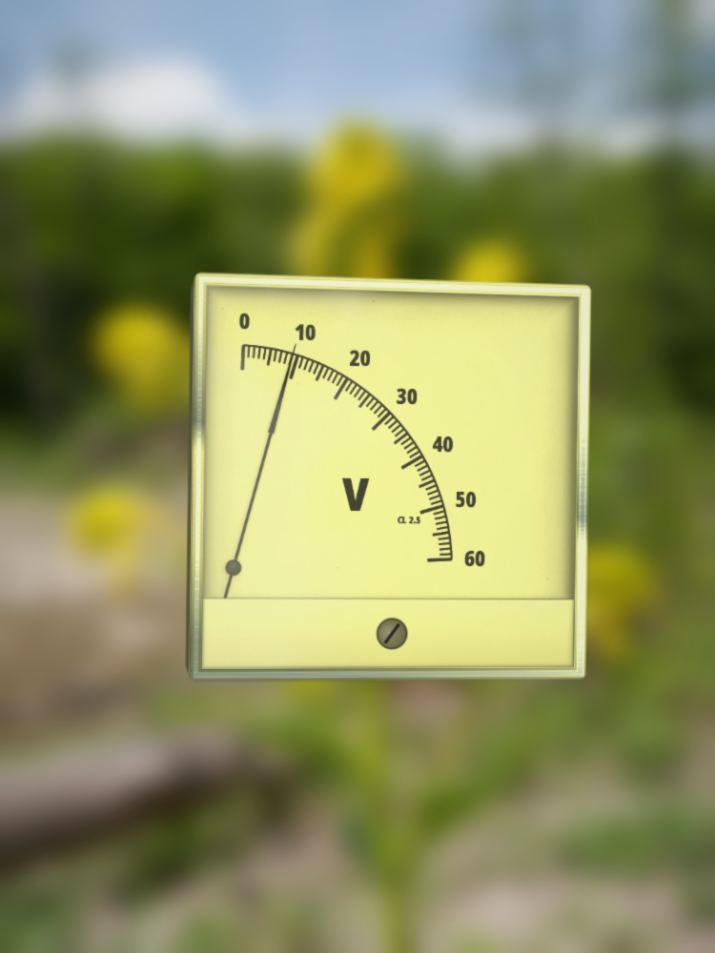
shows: 9 V
